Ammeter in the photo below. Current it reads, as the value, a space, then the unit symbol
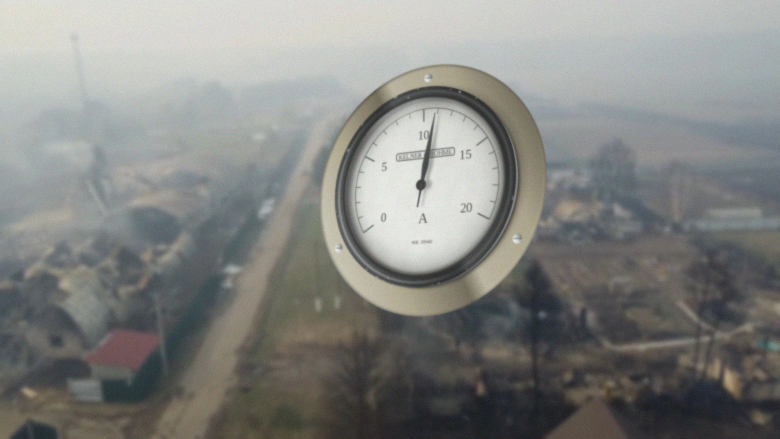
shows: 11 A
